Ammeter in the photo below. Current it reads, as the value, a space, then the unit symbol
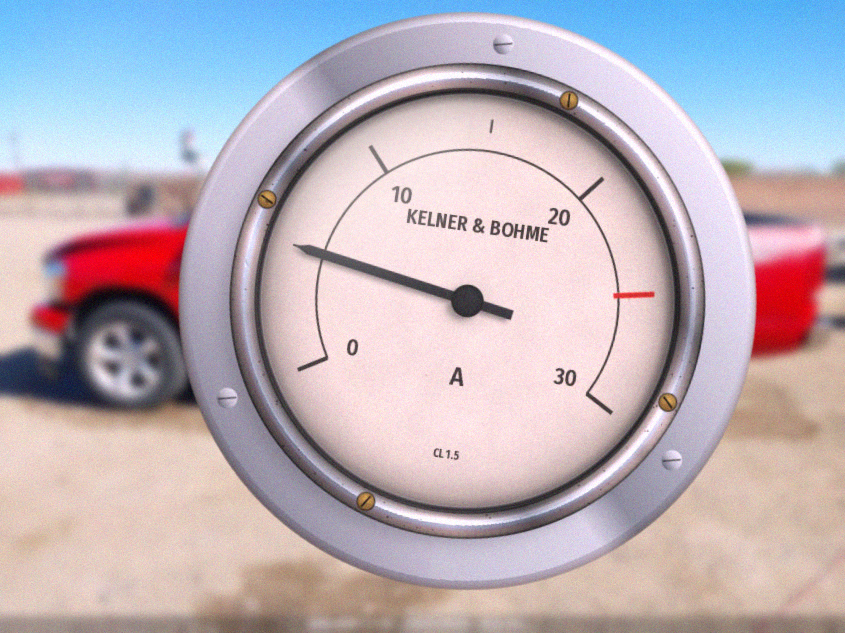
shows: 5 A
